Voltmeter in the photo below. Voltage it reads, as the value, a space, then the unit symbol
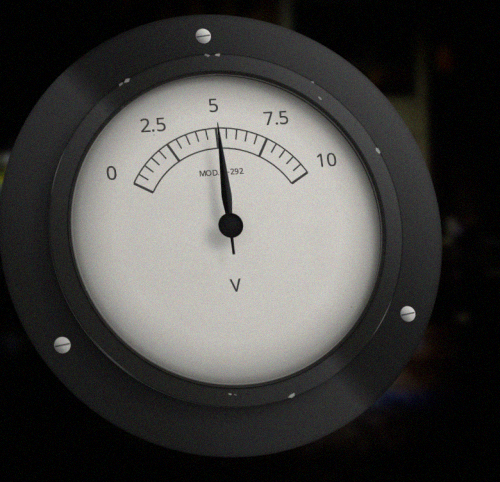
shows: 5 V
